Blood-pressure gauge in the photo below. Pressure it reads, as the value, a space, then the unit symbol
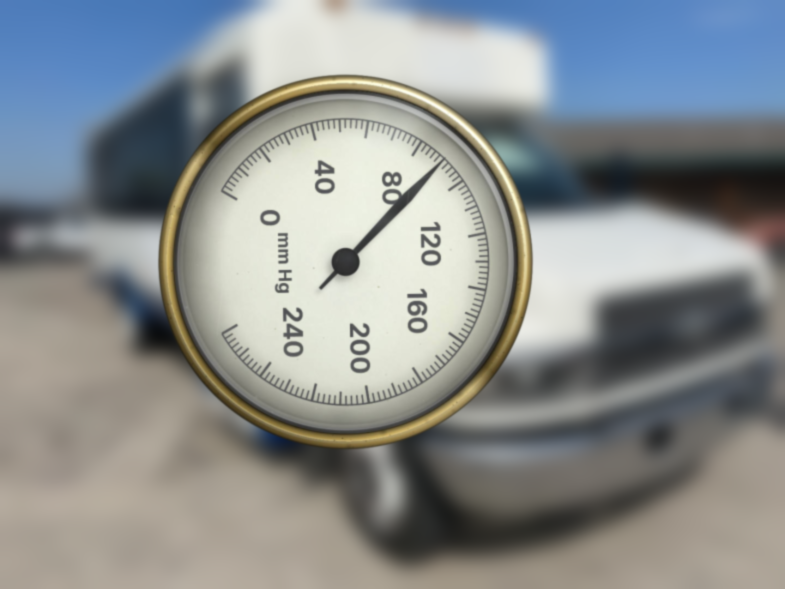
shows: 90 mmHg
